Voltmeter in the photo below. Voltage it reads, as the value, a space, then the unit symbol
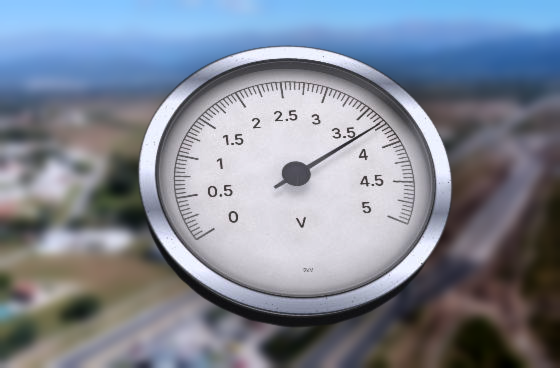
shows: 3.75 V
